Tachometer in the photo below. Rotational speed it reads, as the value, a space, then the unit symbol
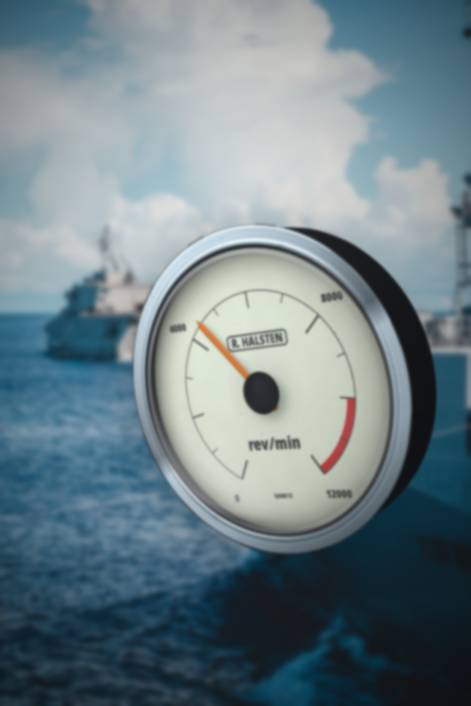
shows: 4500 rpm
